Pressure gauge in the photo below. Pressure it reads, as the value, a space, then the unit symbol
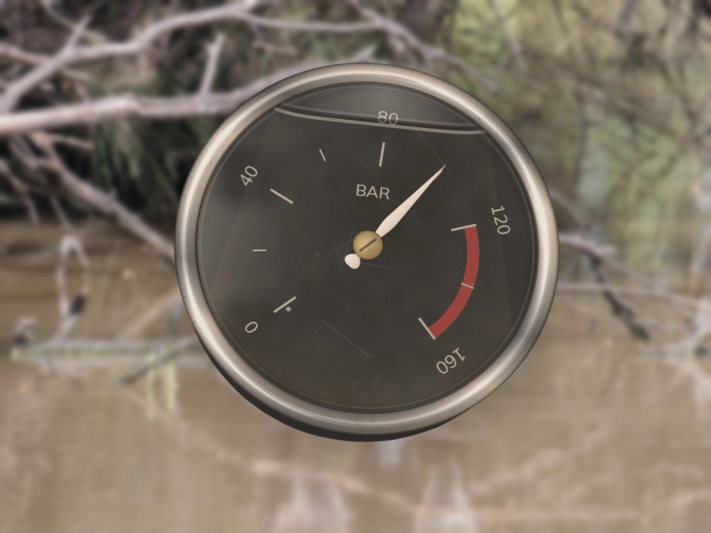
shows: 100 bar
